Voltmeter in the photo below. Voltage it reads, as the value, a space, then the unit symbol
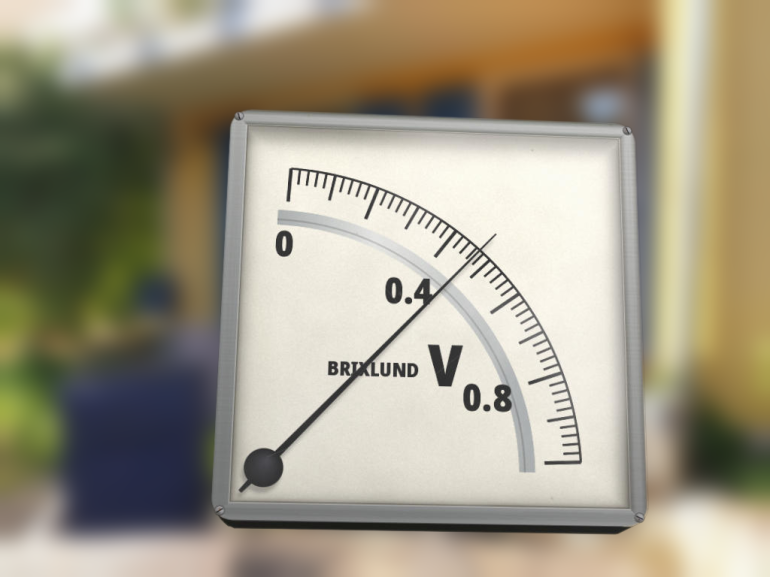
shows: 0.47 V
